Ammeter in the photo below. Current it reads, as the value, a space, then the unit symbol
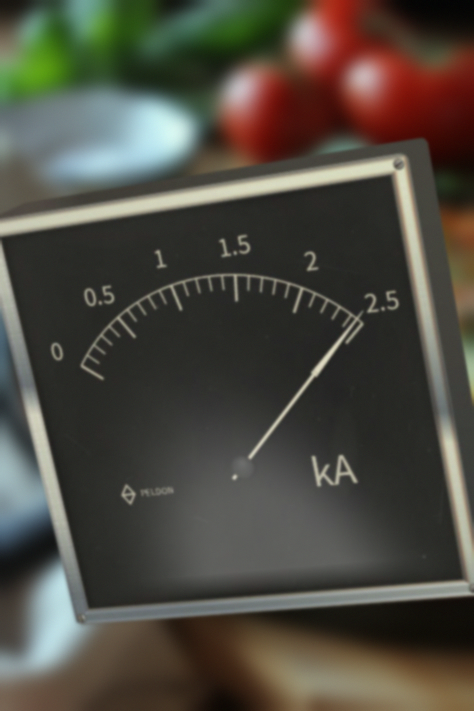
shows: 2.45 kA
